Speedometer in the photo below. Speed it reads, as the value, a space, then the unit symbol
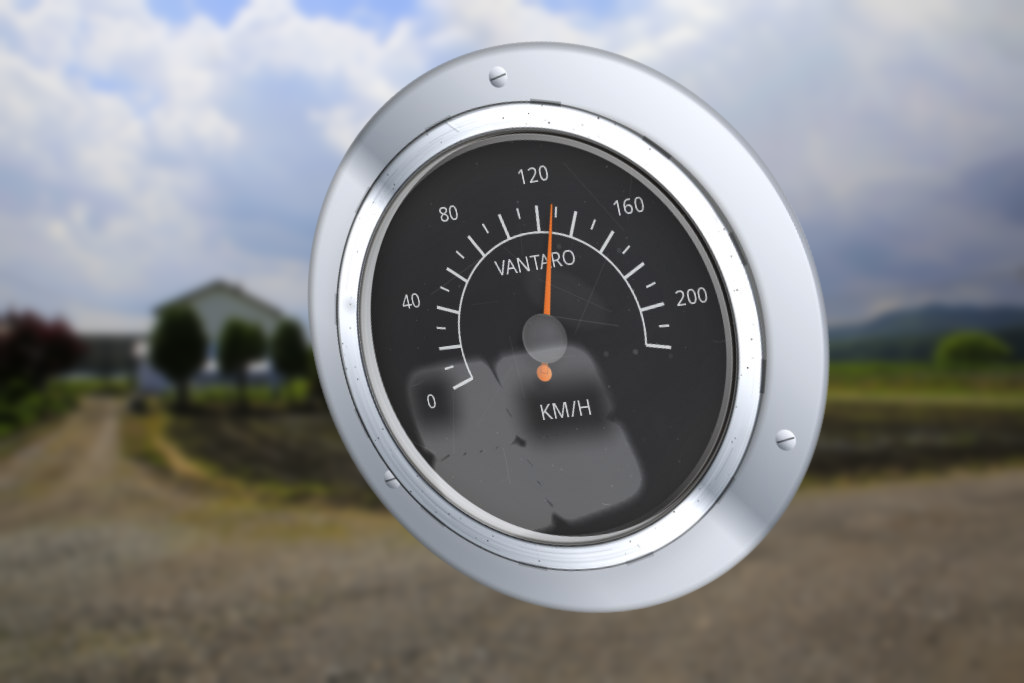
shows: 130 km/h
